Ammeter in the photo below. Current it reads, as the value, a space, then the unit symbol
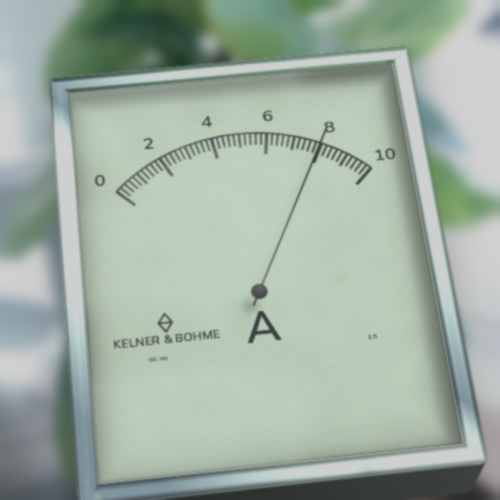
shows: 8 A
